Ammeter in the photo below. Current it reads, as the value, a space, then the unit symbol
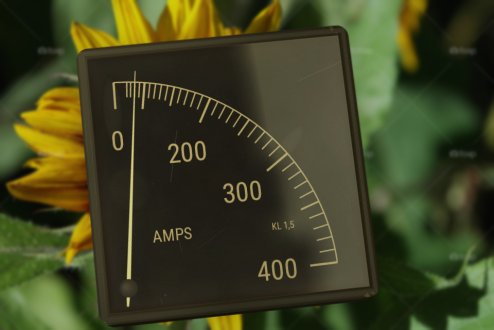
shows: 80 A
